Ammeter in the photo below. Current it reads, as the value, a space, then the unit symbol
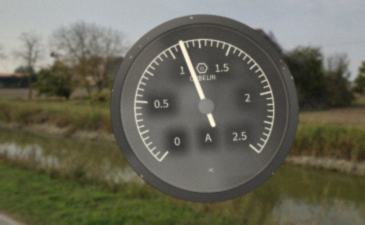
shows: 1.1 A
